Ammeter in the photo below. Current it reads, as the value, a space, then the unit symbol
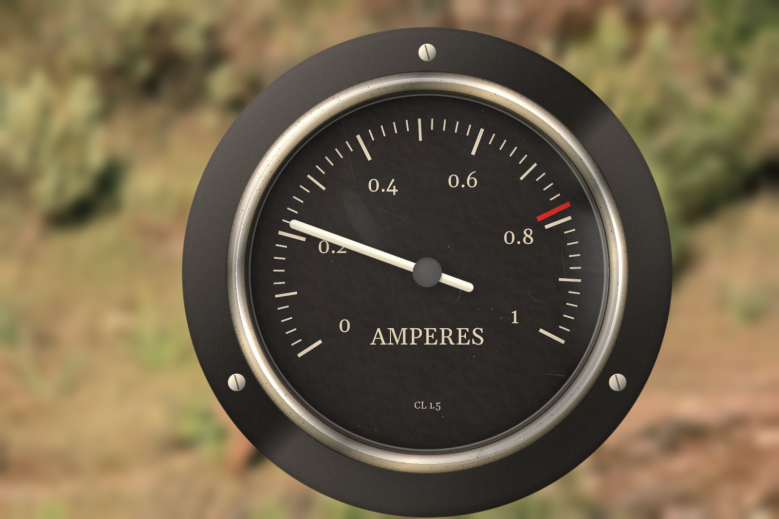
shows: 0.22 A
